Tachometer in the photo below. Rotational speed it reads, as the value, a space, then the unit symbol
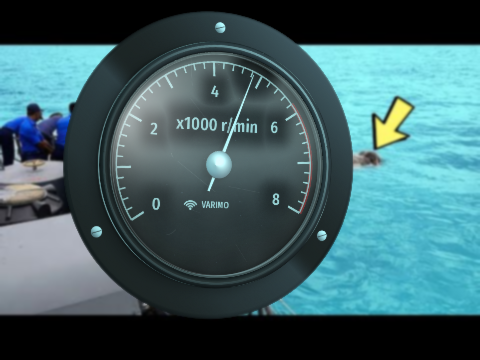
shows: 4800 rpm
